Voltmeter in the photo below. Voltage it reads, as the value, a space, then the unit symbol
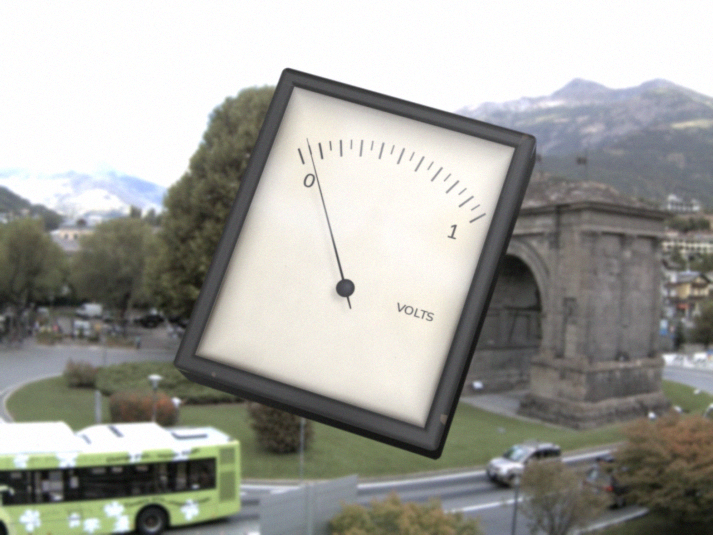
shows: 0.05 V
